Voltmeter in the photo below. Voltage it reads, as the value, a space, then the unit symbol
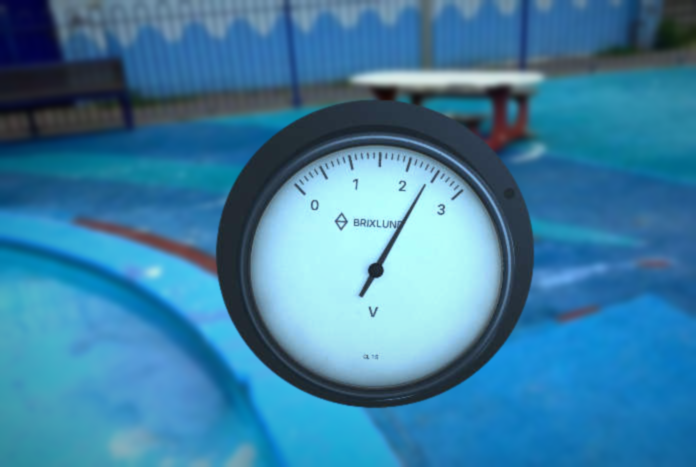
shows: 2.4 V
